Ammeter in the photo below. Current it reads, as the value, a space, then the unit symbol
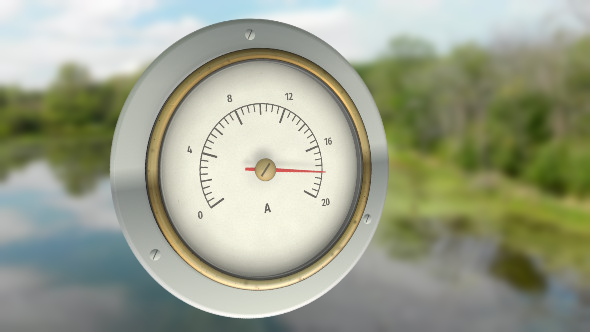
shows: 18 A
